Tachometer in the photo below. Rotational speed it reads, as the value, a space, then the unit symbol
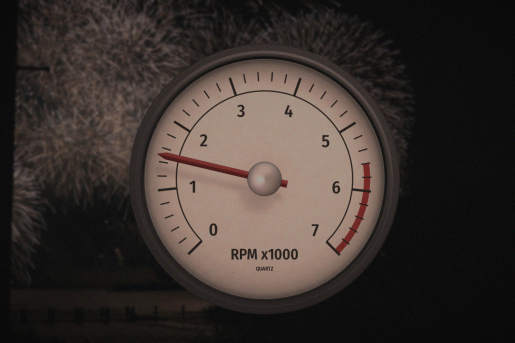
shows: 1500 rpm
